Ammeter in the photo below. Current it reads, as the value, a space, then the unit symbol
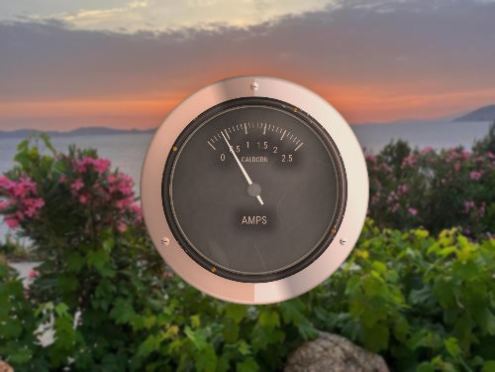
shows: 0.4 A
